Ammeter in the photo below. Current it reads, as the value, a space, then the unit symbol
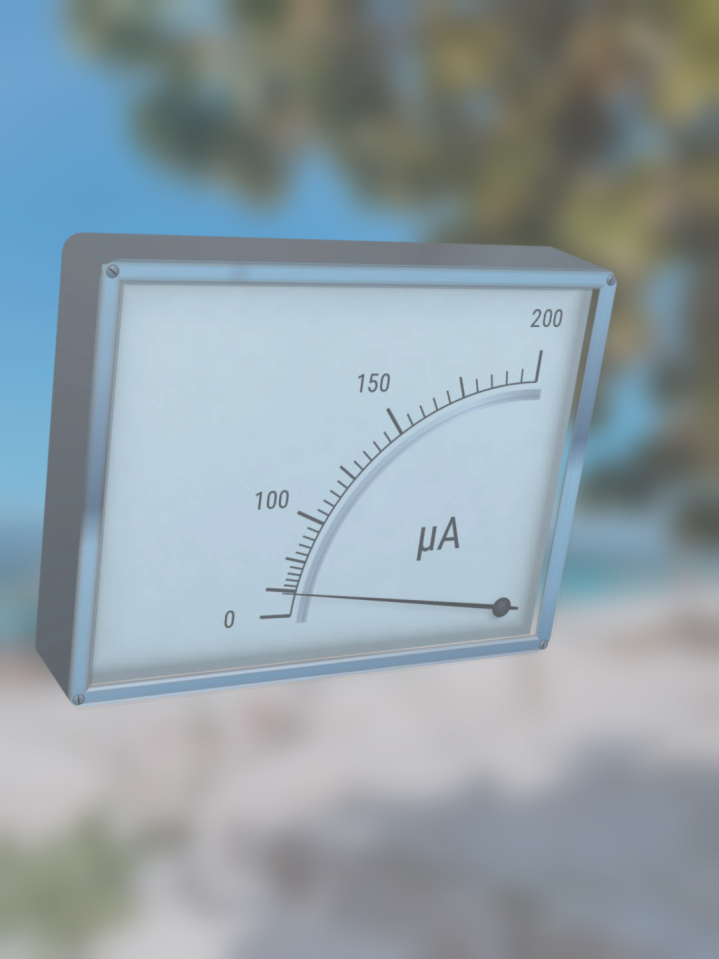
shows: 50 µA
